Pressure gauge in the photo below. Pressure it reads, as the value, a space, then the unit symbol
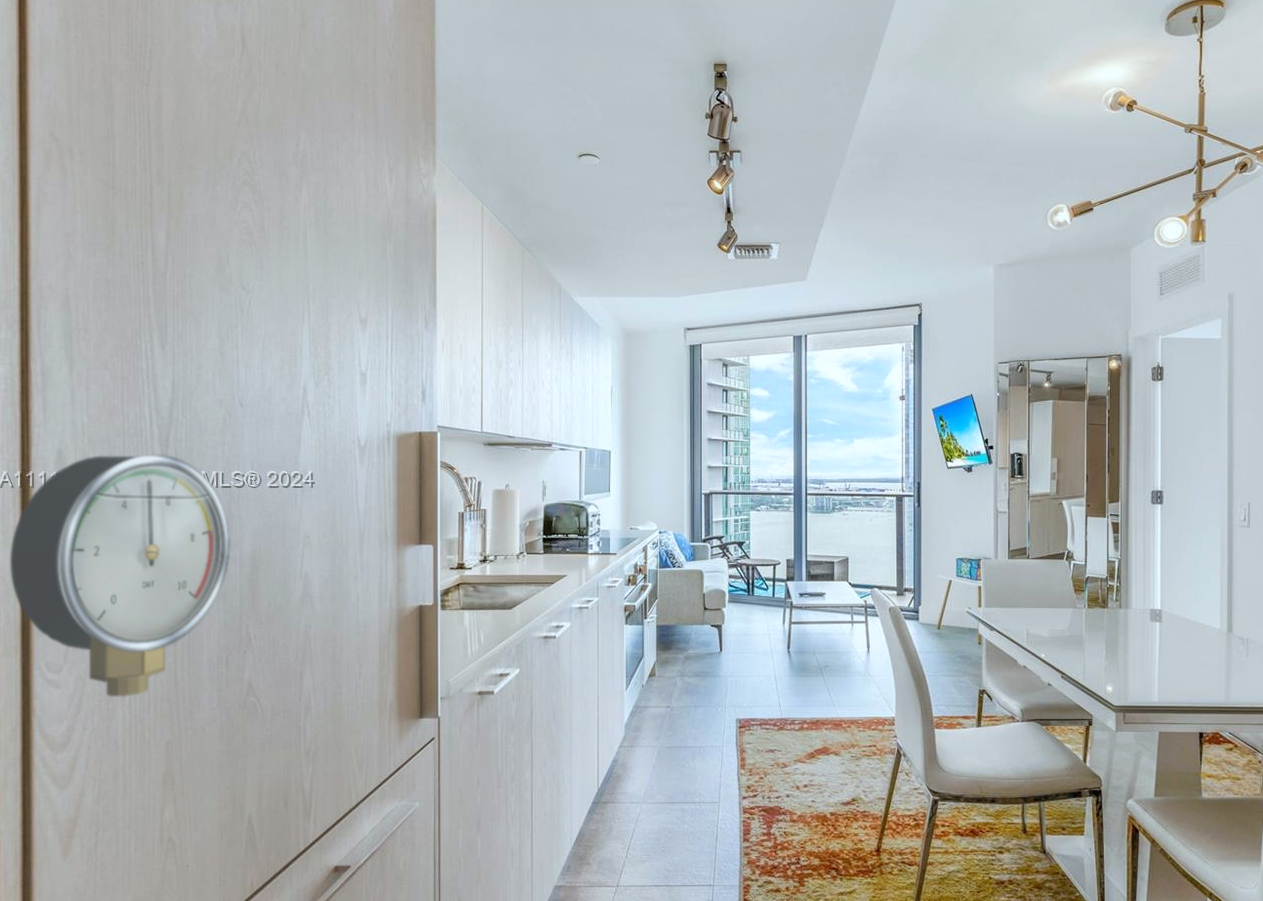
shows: 5 bar
